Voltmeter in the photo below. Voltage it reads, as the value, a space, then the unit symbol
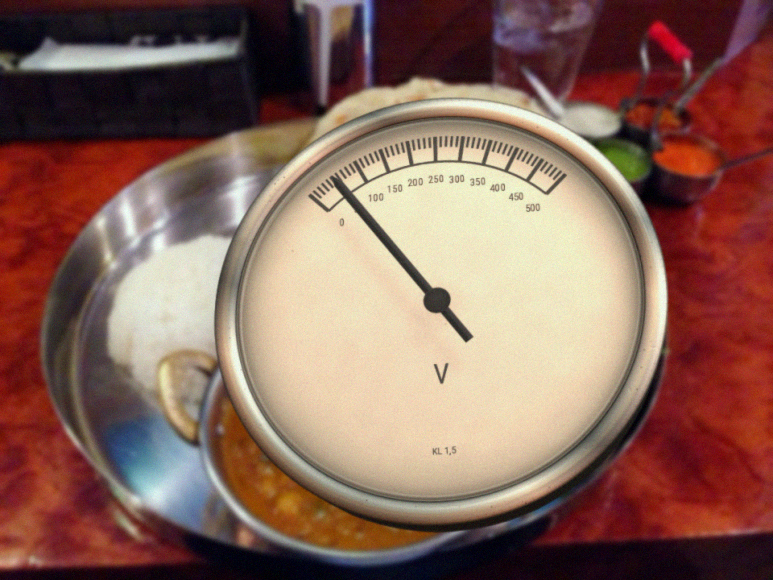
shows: 50 V
